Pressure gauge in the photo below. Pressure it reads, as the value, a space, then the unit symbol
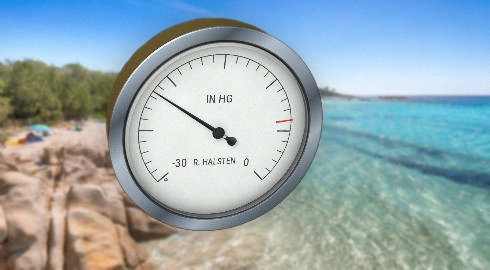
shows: -21.5 inHg
